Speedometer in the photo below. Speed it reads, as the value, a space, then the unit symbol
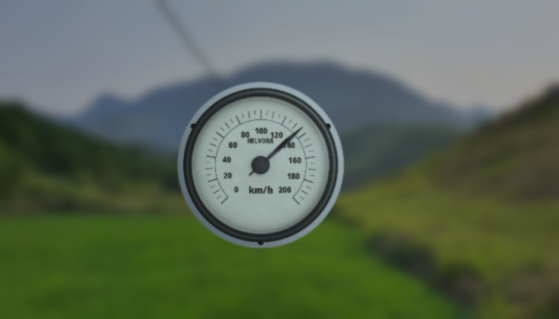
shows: 135 km/h
